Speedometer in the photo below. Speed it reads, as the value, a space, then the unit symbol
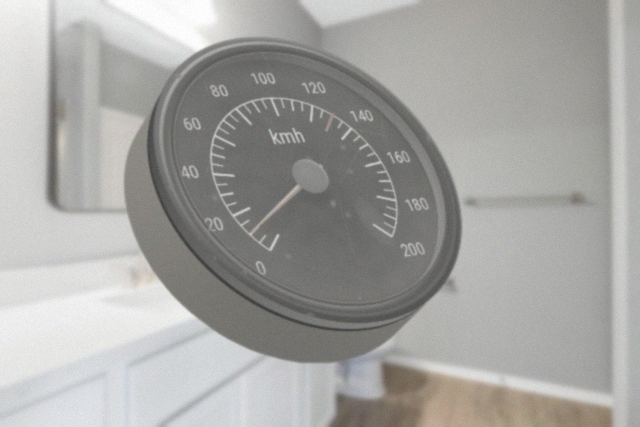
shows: 10 km/h
